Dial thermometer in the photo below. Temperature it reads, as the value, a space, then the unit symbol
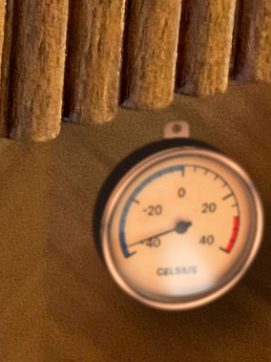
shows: -36 °C
